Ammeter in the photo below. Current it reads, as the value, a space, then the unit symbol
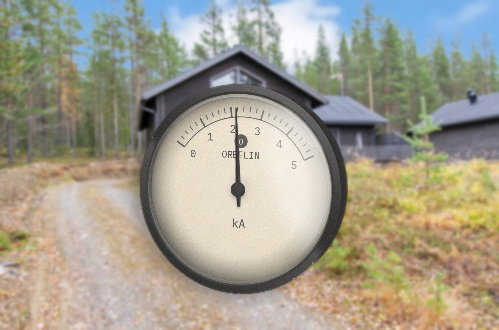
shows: 2.2 kA
